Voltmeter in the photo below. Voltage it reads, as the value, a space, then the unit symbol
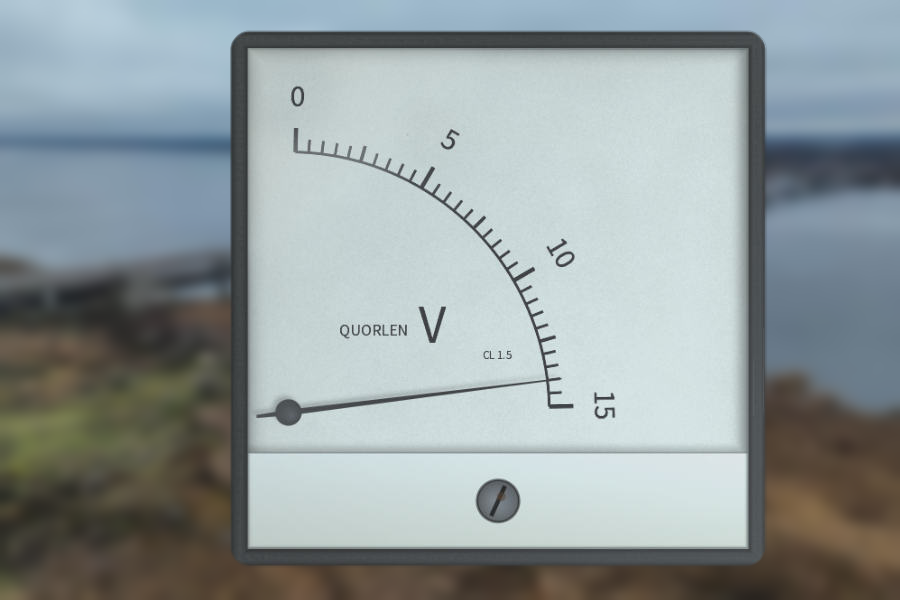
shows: 14 V
